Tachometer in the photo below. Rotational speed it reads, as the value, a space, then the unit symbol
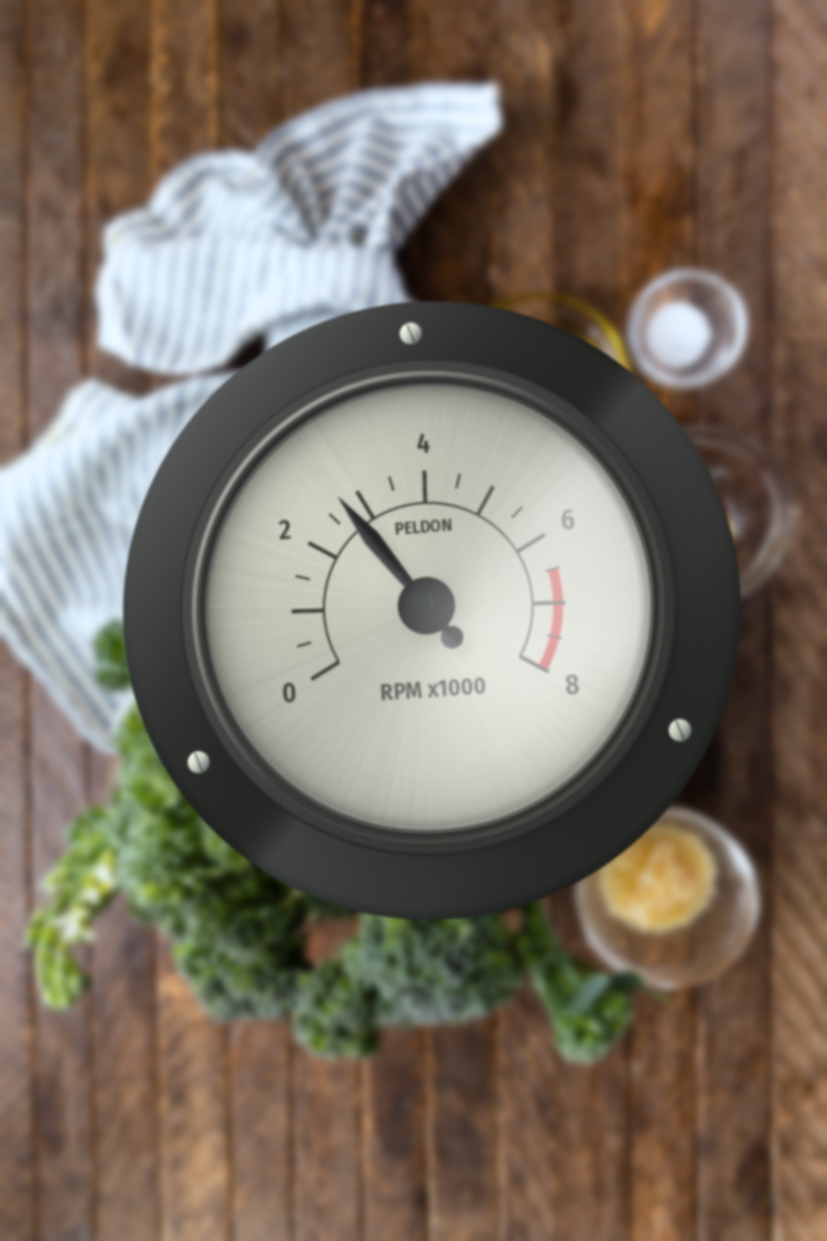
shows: 2750 rpm
